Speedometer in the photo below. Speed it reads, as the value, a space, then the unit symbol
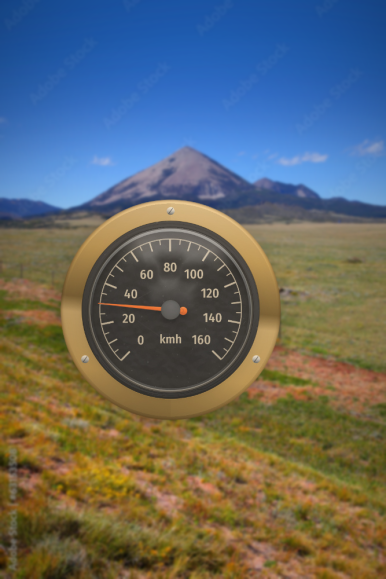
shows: 30 km/h
